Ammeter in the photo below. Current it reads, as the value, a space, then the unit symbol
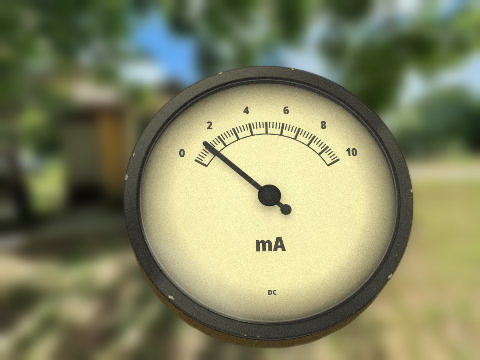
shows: 1 mA
